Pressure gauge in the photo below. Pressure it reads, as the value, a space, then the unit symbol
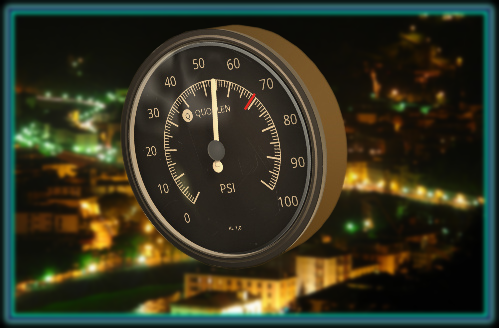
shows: 55 psi
